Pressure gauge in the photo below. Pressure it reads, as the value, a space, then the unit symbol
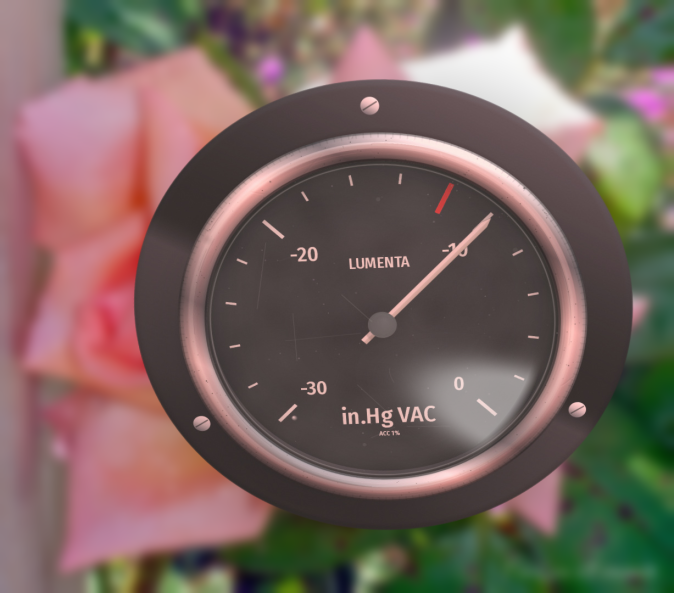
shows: -10 inHg
